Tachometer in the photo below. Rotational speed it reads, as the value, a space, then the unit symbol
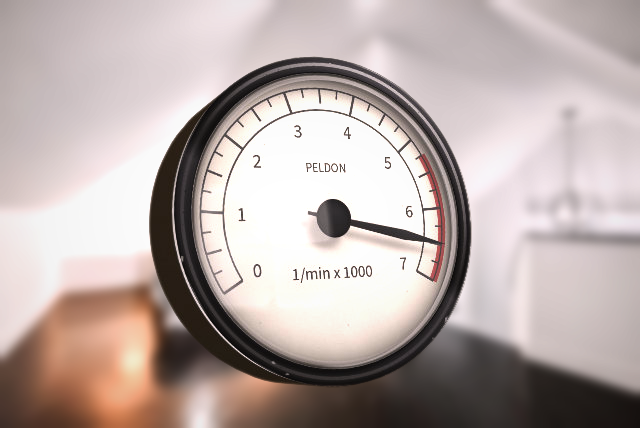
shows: 6500 rpm
